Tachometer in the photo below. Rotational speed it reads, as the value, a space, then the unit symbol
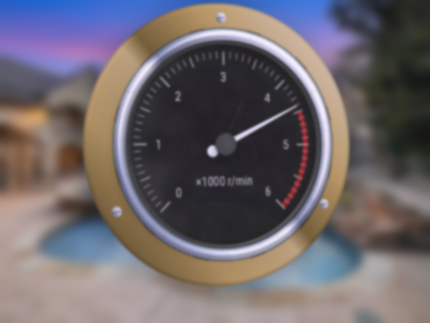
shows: 4400 rpm
